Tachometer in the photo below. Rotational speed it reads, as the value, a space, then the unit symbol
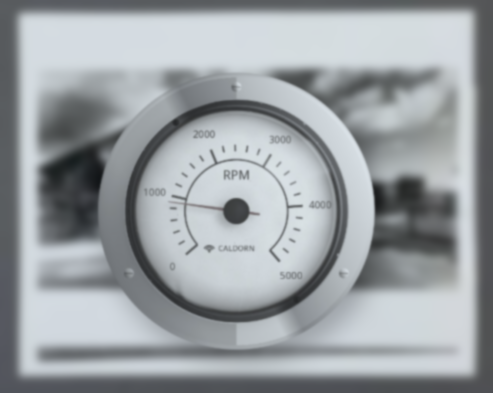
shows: 900 rpm
